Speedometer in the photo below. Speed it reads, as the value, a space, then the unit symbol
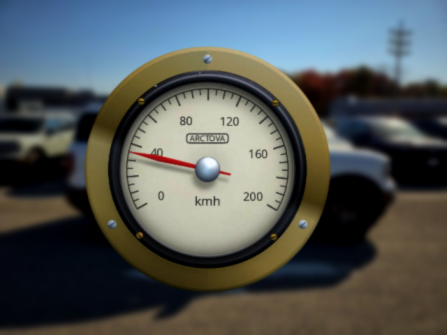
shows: 35 km/h
